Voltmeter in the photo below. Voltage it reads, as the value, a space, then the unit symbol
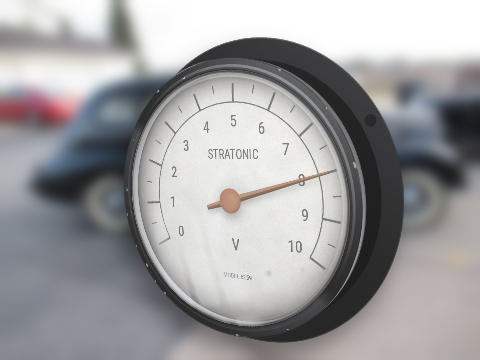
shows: 8 V
